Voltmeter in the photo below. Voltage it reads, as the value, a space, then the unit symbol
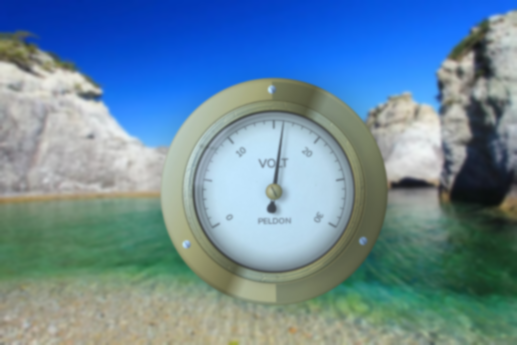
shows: 16 V
